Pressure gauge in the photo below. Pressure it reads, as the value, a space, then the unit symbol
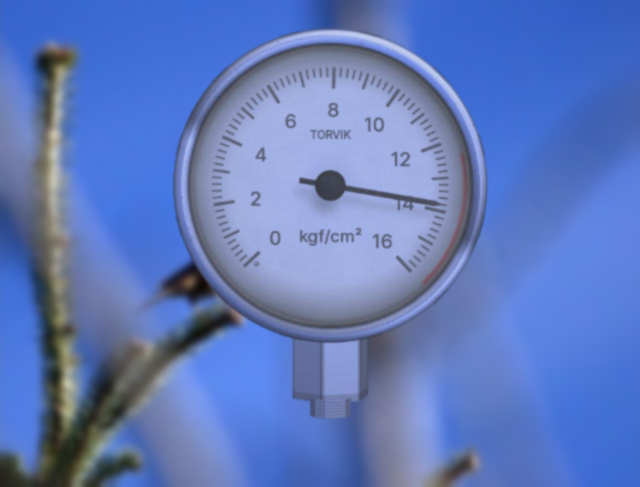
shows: 13.8 kg/cm²
